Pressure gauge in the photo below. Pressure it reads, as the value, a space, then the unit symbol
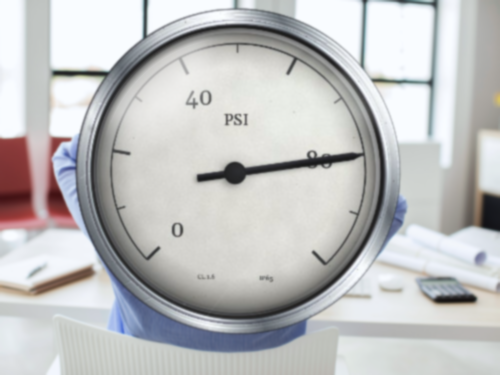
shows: 80 psi
